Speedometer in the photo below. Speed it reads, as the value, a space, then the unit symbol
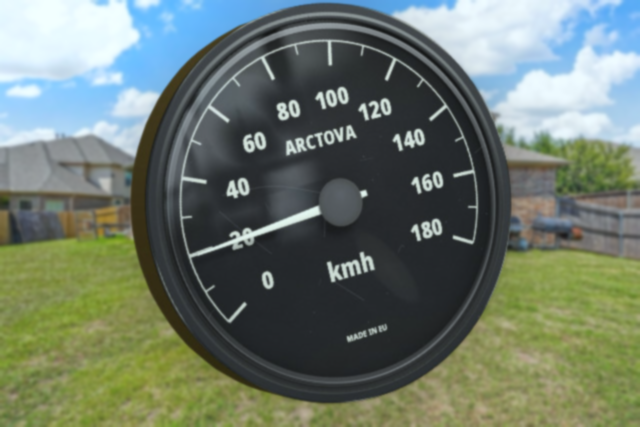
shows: 20 km/h
